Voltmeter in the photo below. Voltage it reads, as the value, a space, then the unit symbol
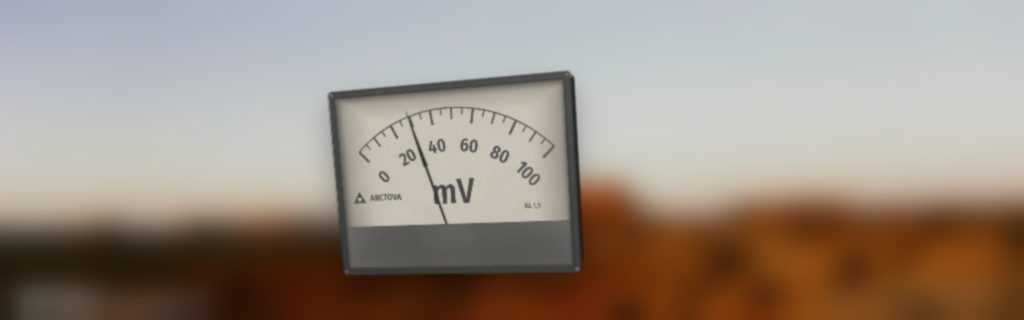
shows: 30 mV
